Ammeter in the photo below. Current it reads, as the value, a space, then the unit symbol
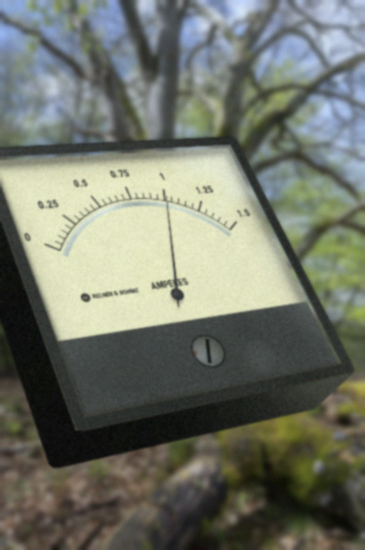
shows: 1 A
